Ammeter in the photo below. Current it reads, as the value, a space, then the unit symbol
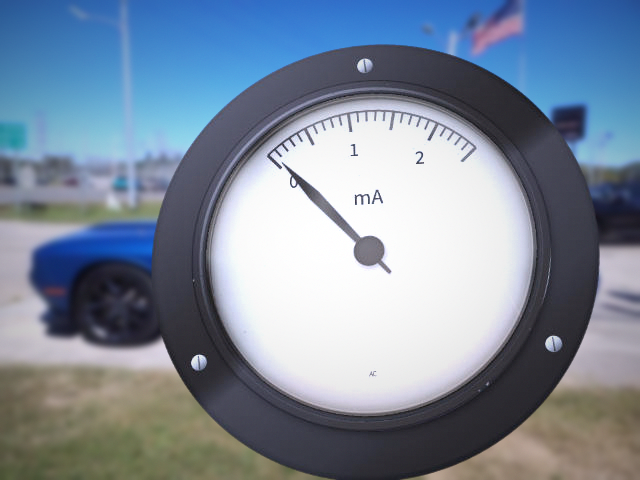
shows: 0.05 mA
